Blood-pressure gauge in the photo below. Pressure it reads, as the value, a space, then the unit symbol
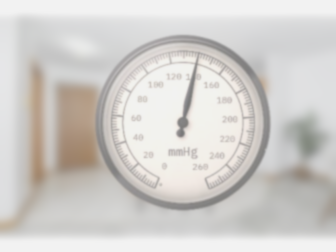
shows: 140 mmHg
